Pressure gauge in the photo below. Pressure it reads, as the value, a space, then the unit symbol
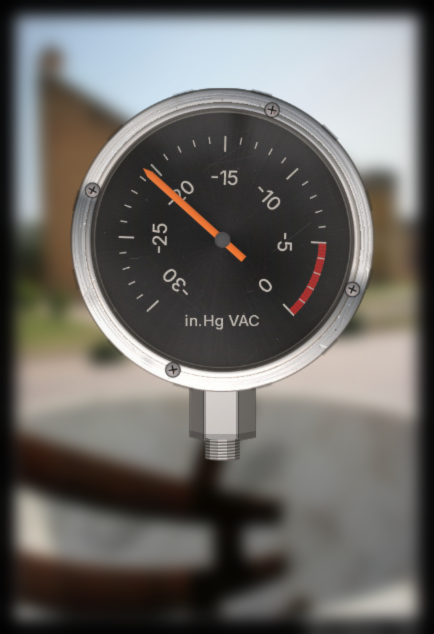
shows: -20.5 inHg
